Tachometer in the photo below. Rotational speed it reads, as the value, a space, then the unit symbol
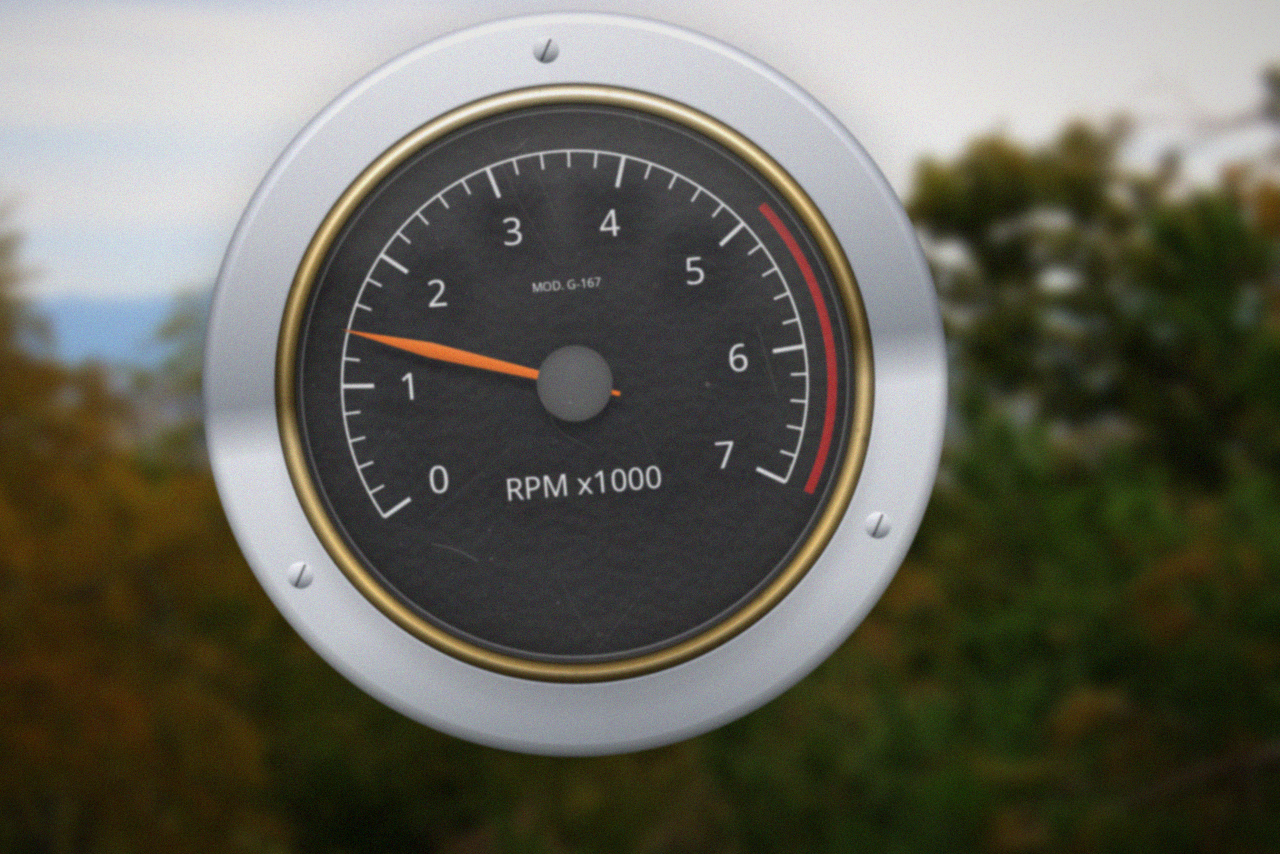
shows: 1400 rpm
